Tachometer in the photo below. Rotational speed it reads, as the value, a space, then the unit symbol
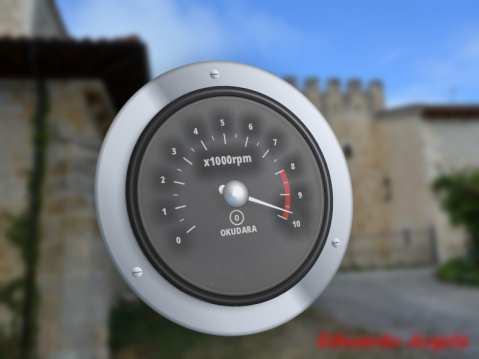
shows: 9750 rpm
